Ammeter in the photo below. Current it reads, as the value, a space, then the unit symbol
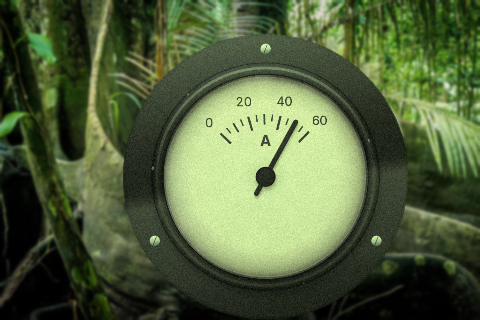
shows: 50 A
